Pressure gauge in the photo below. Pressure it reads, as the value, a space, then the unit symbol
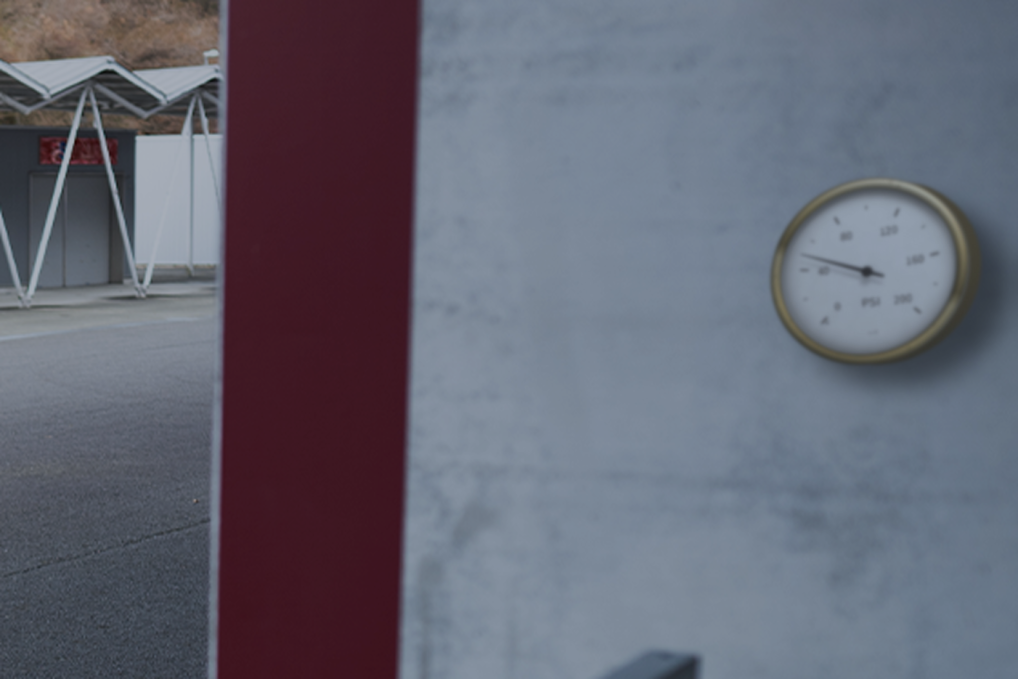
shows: 50 psi
